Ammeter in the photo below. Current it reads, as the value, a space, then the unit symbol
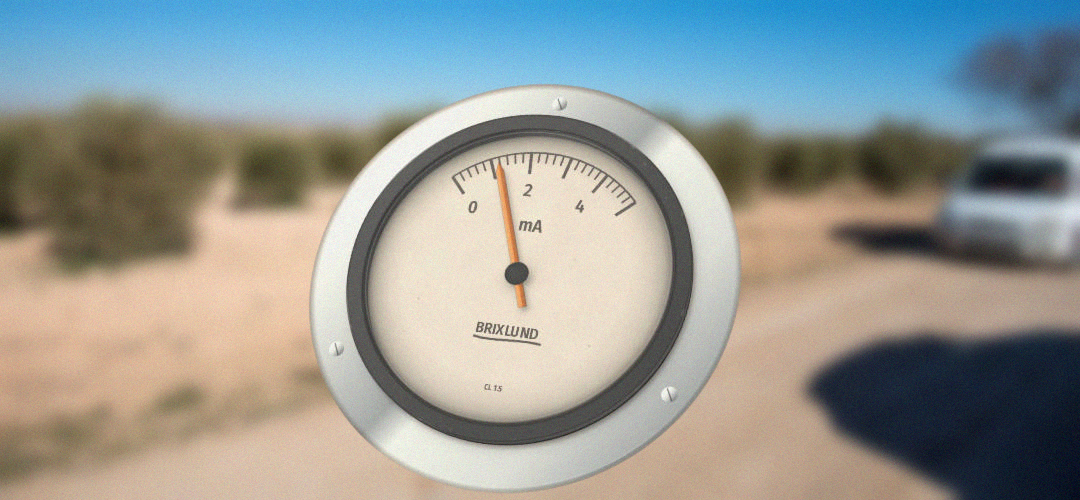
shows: 1.2 mA
